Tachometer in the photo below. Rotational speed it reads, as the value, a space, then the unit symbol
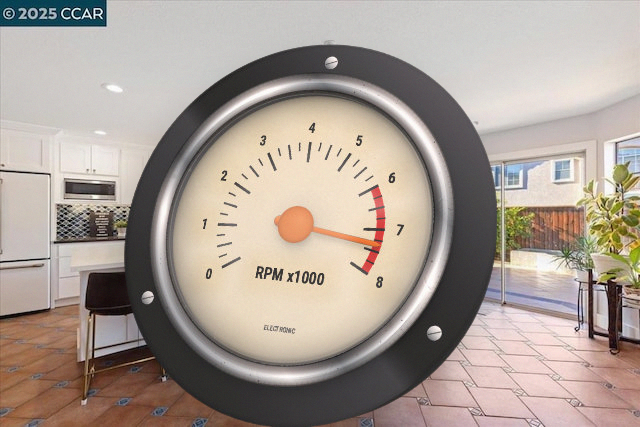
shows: 7375 rpm
